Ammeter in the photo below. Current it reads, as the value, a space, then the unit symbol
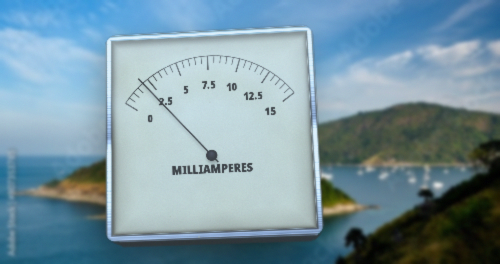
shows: 2 mA
